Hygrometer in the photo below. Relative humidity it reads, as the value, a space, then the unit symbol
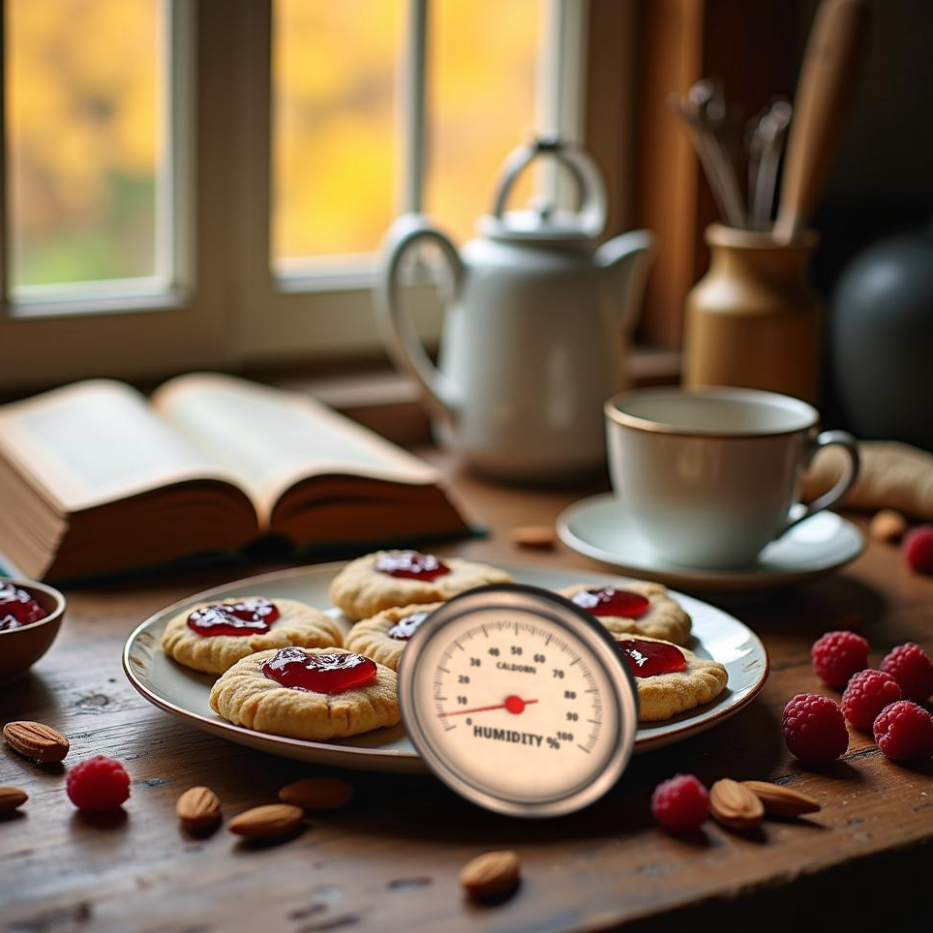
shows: 5 %
